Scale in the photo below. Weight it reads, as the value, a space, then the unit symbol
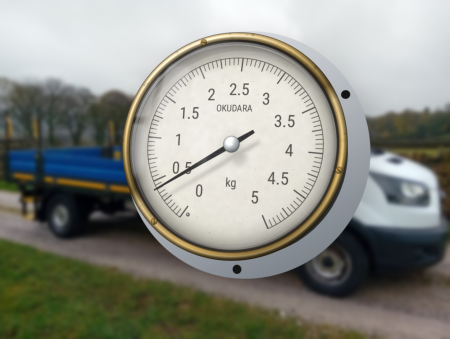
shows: 0.4 kg
